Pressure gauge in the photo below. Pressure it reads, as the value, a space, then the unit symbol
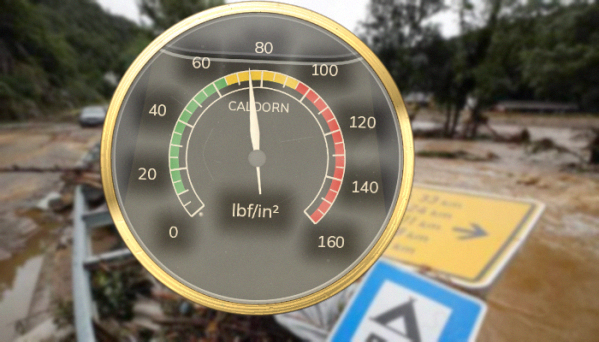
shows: 75 psi
